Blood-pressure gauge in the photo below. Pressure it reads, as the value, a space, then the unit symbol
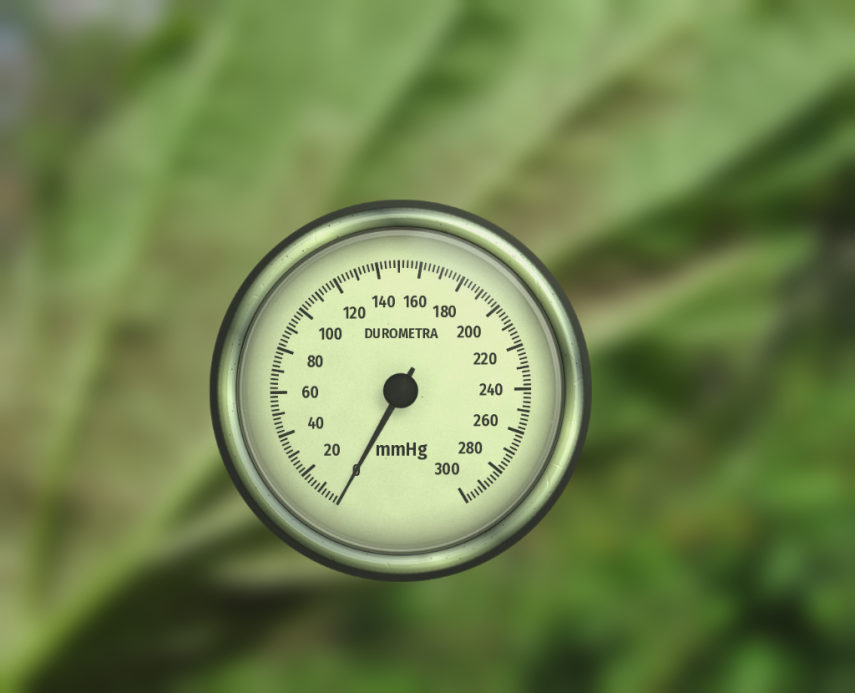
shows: 0 mmHg
